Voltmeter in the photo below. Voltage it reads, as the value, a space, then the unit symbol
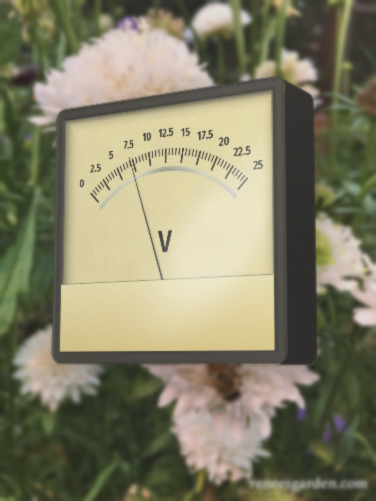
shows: 7.5 V
